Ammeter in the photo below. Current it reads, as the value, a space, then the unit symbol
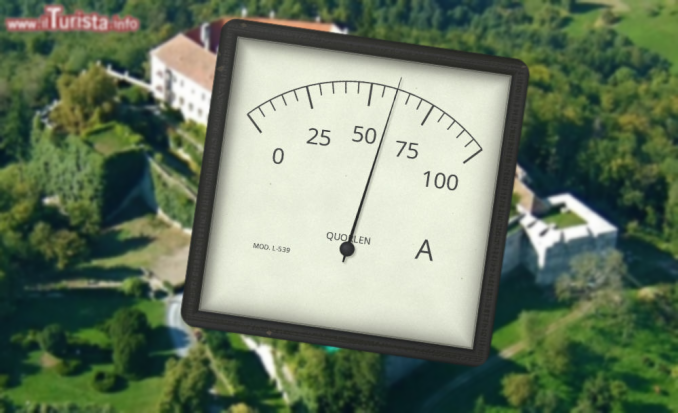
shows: 60 A
